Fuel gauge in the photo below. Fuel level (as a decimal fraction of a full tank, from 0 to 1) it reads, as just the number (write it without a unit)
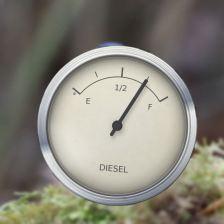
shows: 0.75
